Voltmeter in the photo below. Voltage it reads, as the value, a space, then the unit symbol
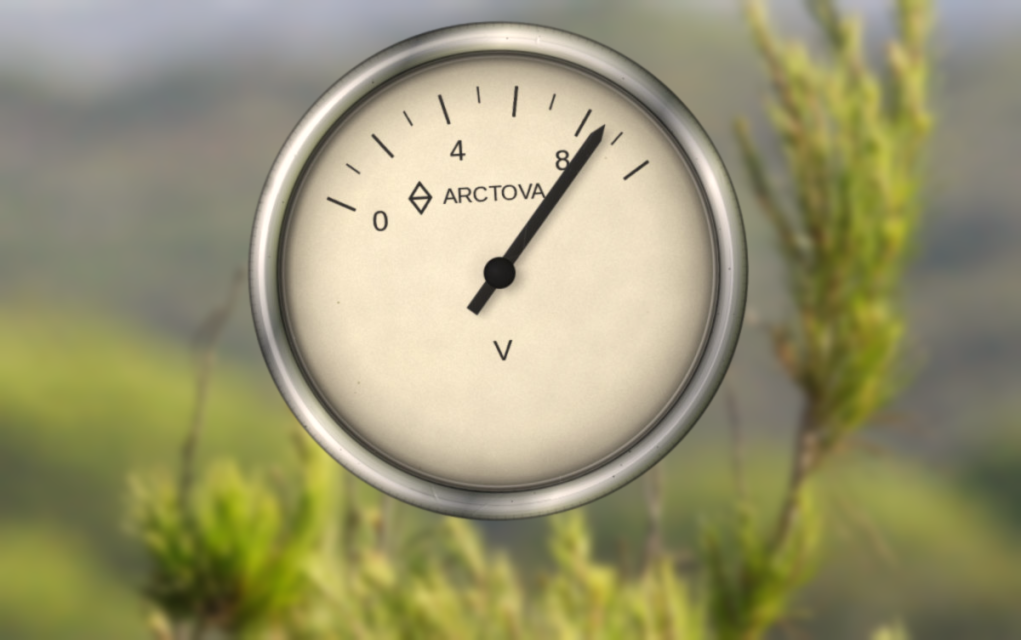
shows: 8.5 V
